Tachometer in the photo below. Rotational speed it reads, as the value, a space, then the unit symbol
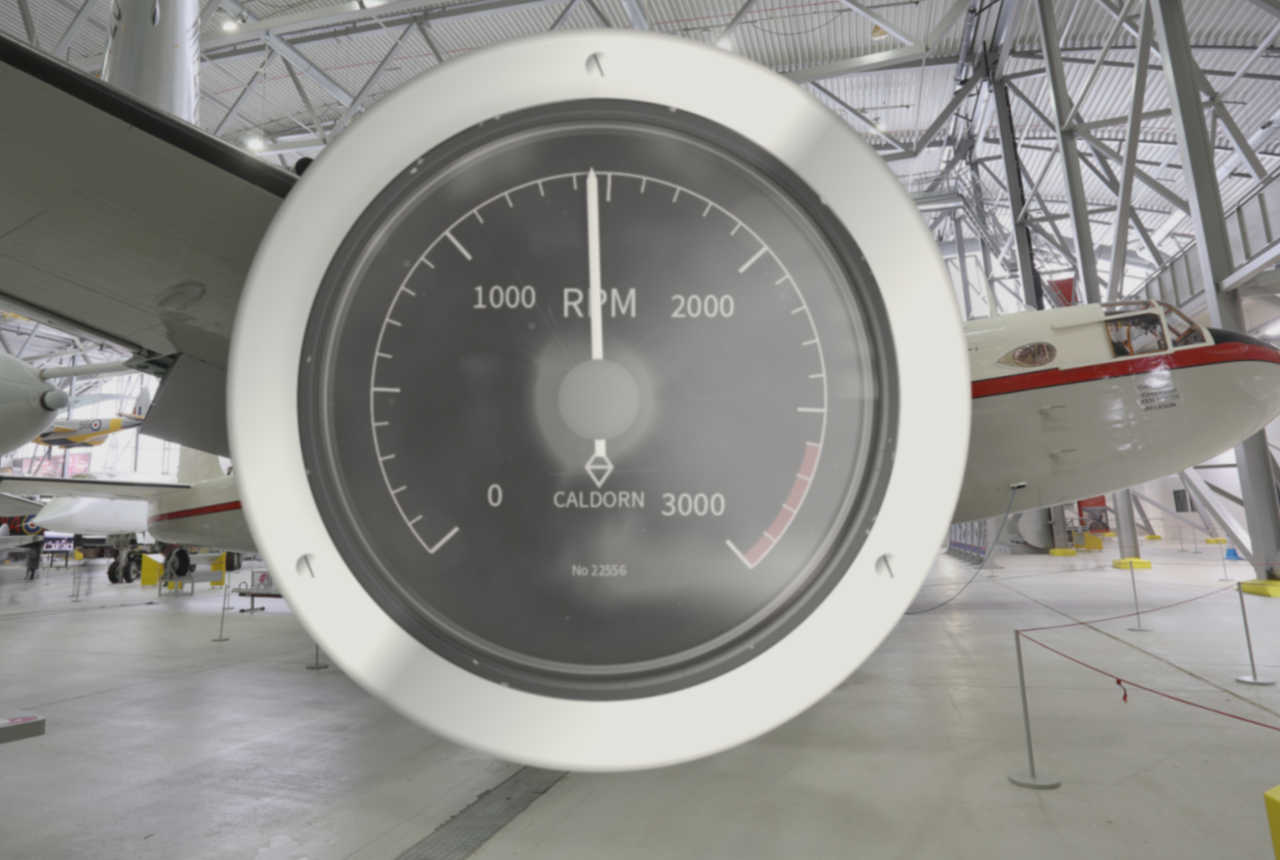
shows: 1450 rpm
